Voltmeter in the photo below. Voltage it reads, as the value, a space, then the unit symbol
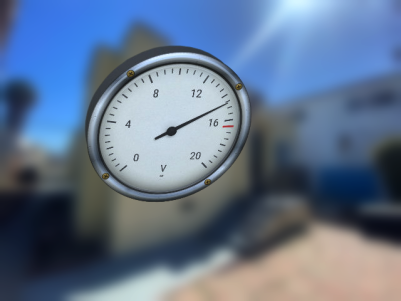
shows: 14.5 V
